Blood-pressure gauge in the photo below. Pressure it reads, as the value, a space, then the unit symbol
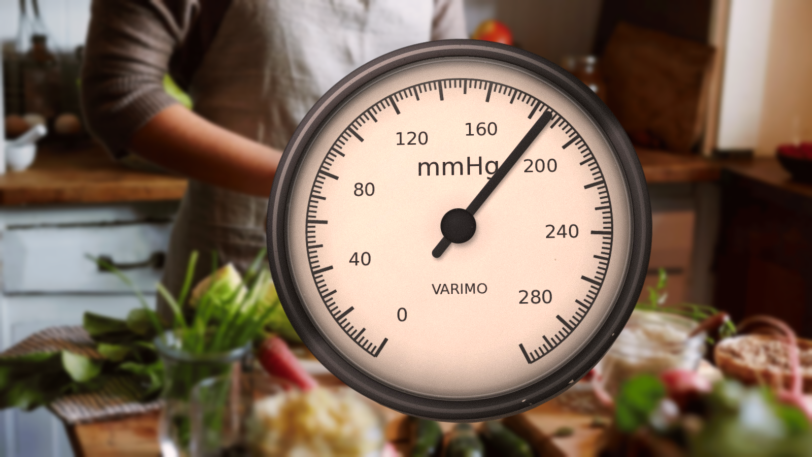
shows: 186 mmHg
